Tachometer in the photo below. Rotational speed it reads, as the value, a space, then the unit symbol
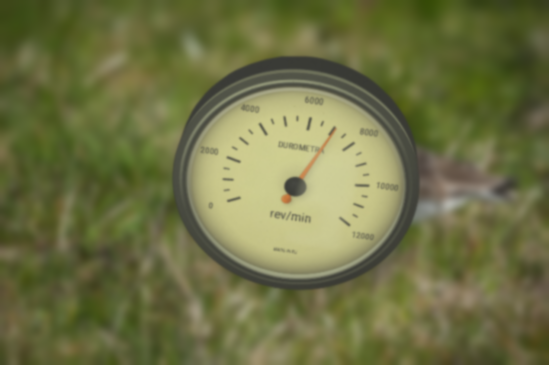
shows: 7000 rpm
